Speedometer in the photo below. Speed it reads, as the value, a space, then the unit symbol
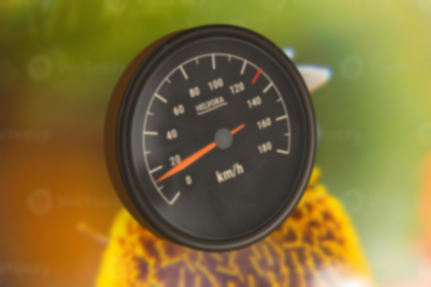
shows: 15 km/h
